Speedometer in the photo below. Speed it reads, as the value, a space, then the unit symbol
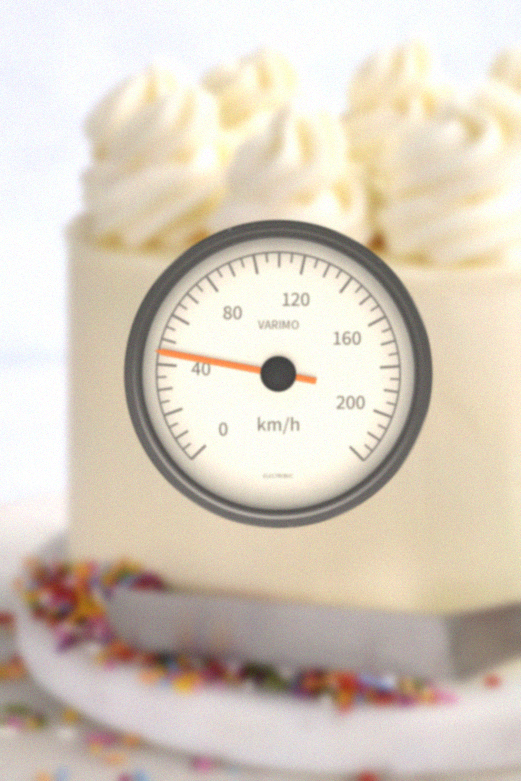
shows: 45 km/h
